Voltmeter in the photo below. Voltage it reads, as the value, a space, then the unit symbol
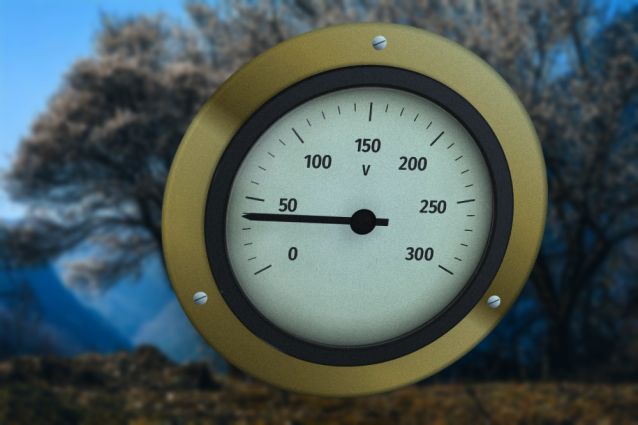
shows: 40 V
